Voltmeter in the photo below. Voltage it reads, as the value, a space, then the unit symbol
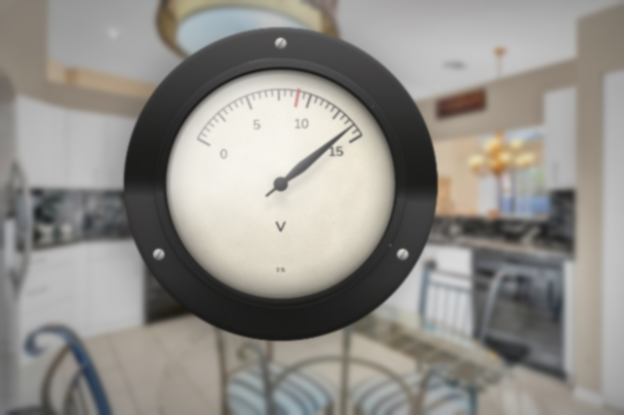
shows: 14 V
